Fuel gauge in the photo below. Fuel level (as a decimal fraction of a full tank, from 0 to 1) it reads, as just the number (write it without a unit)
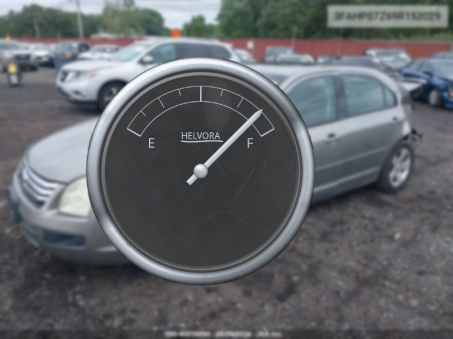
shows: 0.875
